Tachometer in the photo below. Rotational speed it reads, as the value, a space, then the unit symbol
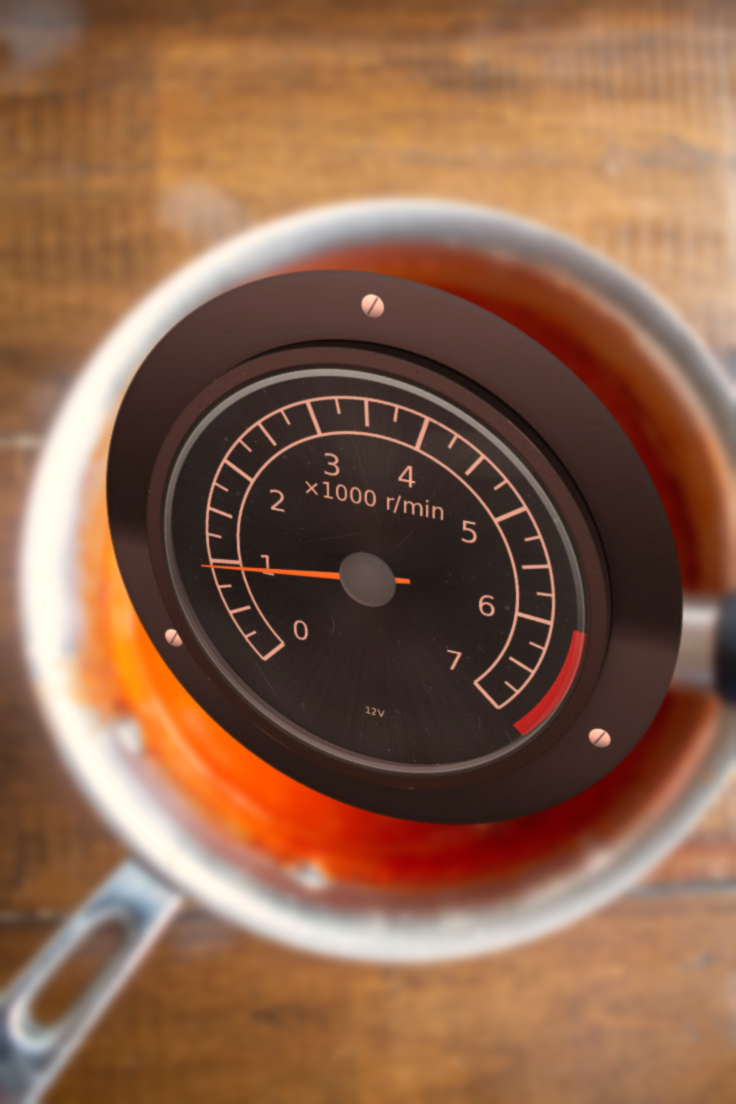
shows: 1000 rpm
